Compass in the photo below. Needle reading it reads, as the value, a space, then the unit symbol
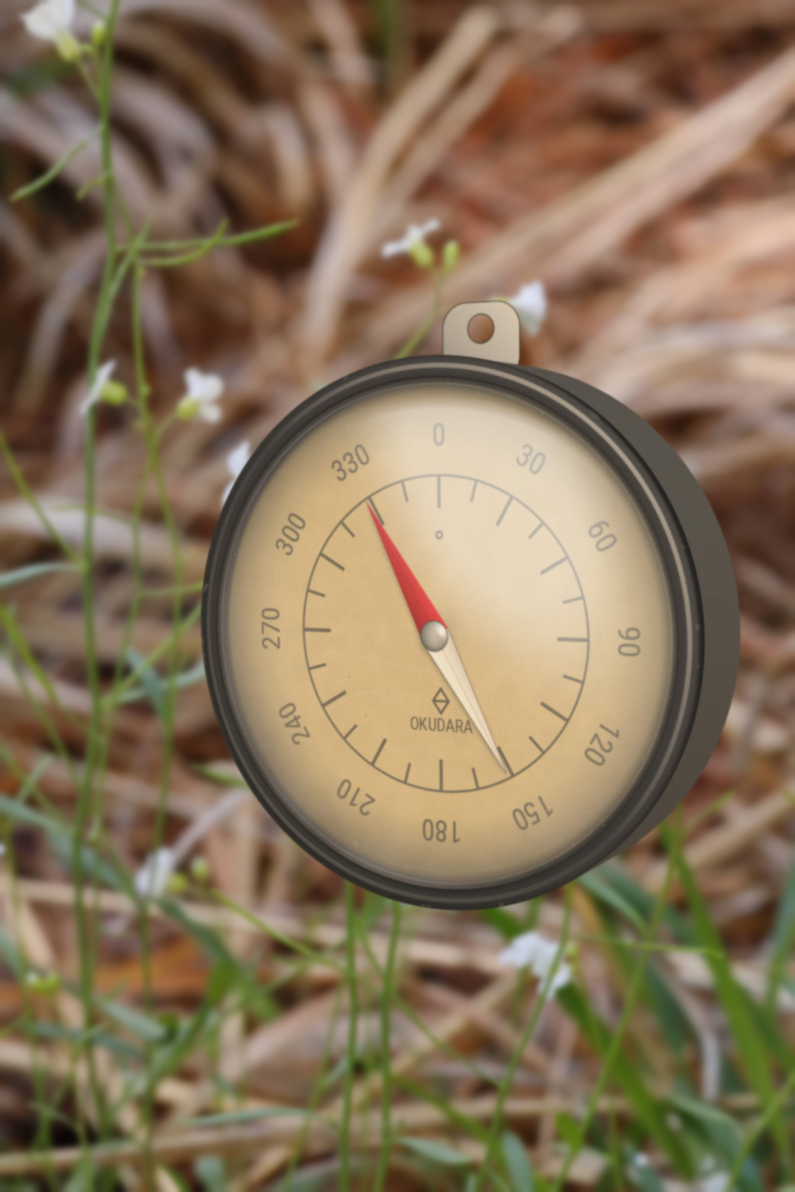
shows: 330 °
